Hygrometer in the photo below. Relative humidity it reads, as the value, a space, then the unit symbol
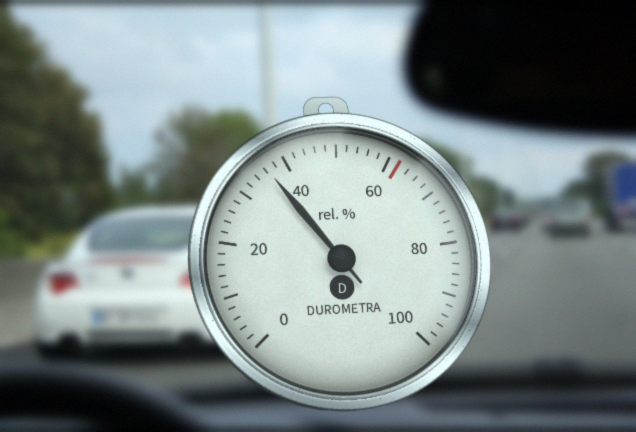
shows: 36 %
